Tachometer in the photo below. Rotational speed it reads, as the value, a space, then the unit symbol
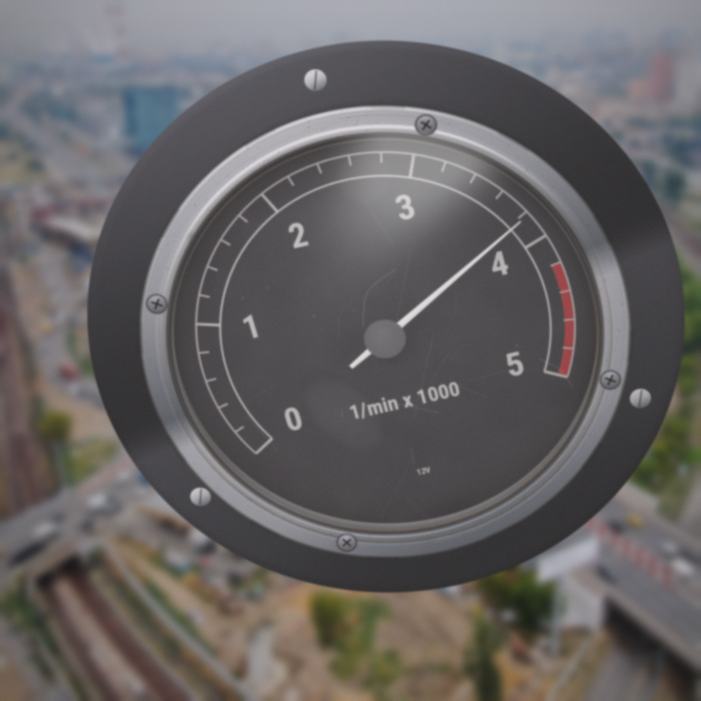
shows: 3800 rpm
